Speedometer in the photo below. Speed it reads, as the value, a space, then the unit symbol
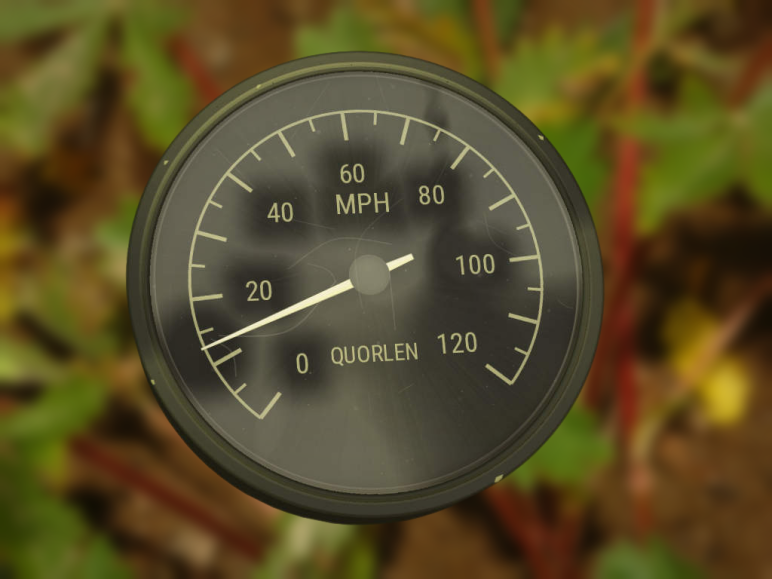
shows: 12.5 mph
